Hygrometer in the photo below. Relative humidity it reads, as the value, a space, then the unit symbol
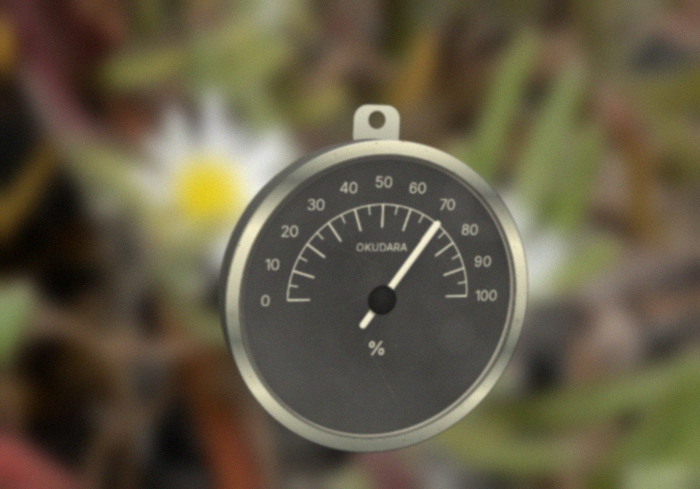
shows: 70 %
